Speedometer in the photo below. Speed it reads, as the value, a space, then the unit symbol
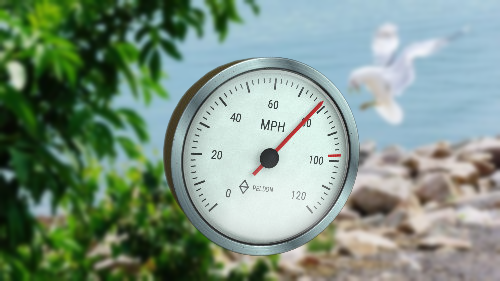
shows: 78 mph
